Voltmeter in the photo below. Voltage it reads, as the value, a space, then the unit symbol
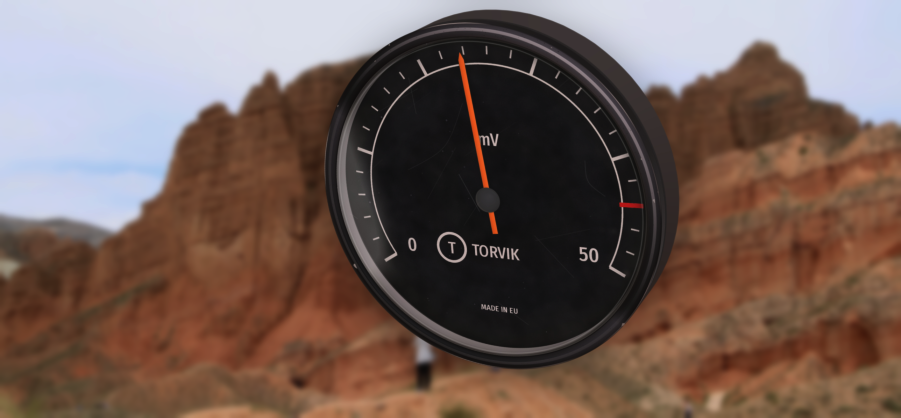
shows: 24 mV
